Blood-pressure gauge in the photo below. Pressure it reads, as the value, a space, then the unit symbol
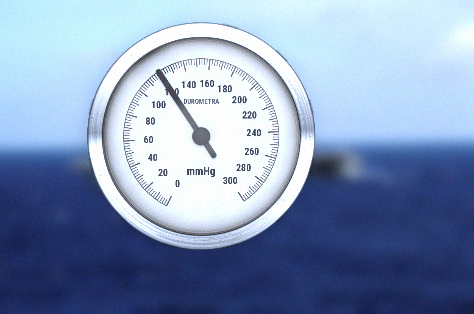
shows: 120 mmHg
